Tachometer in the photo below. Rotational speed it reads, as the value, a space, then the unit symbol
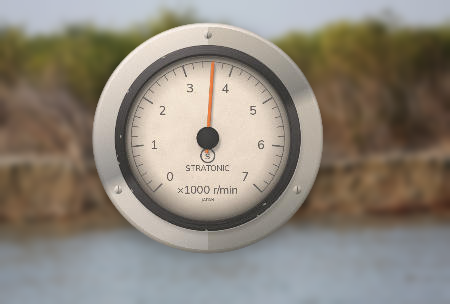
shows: 3600 rpm
